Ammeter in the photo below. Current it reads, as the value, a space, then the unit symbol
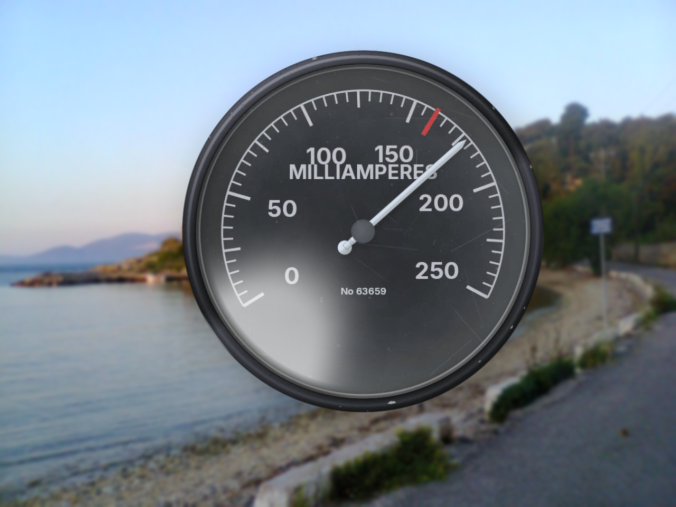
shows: 177.5 mA
